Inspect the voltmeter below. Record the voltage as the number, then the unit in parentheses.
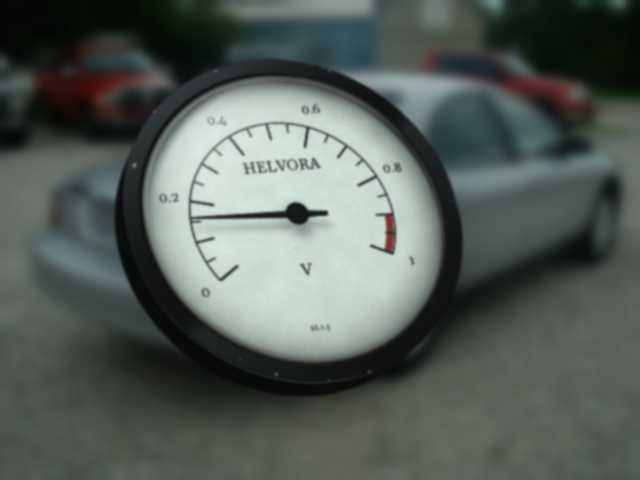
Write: 0.15 (V)
